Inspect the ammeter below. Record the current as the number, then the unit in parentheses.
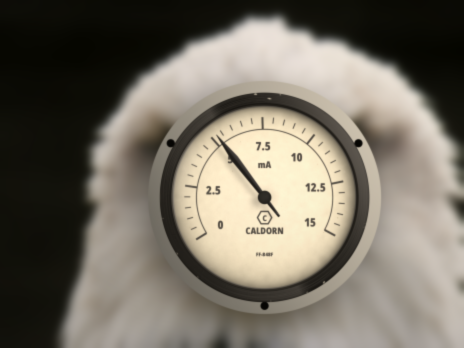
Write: 5.25 (mA)
